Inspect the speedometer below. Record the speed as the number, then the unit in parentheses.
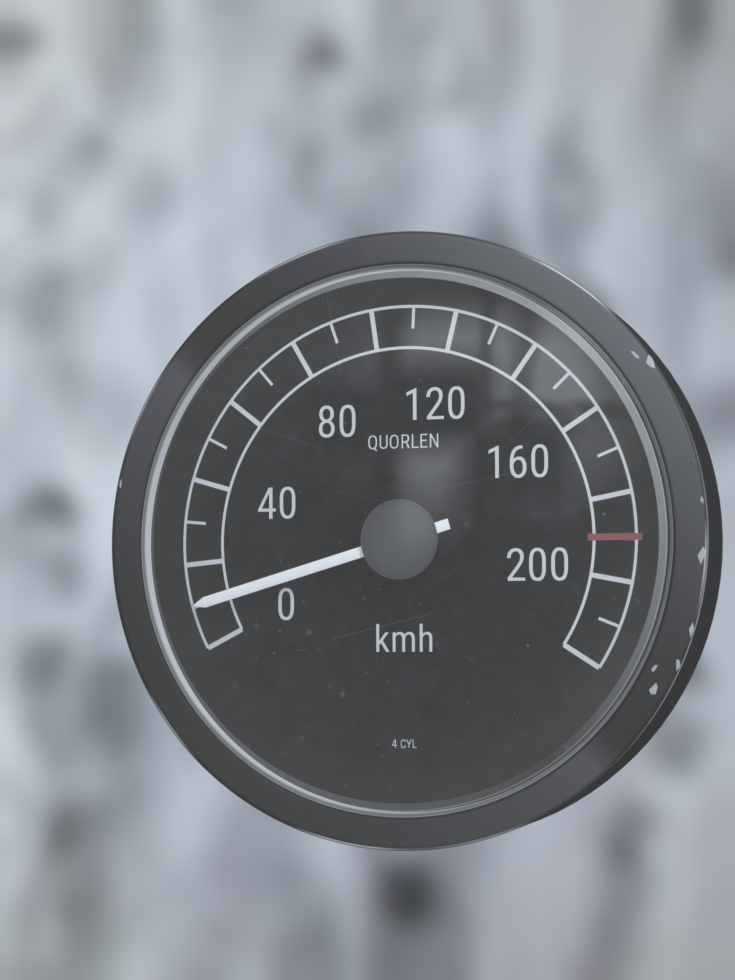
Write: 10 (km/h)
